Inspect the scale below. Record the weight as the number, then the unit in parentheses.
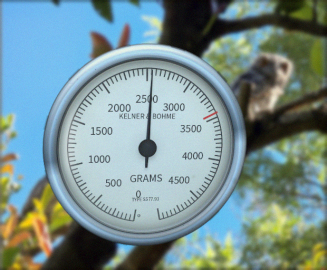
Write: 2550 (g)
